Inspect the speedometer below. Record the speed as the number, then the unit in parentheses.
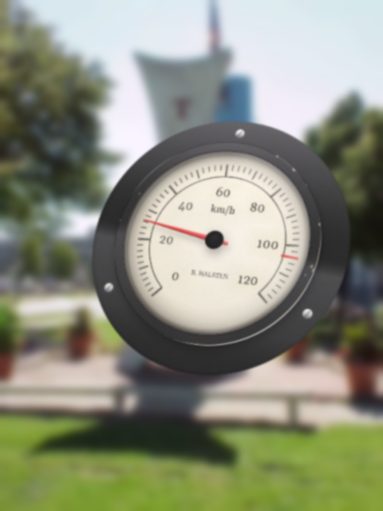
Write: 26 (km/h)
